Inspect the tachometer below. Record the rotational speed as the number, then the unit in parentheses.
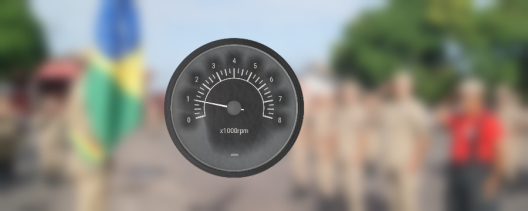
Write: 1000 (rpm)
